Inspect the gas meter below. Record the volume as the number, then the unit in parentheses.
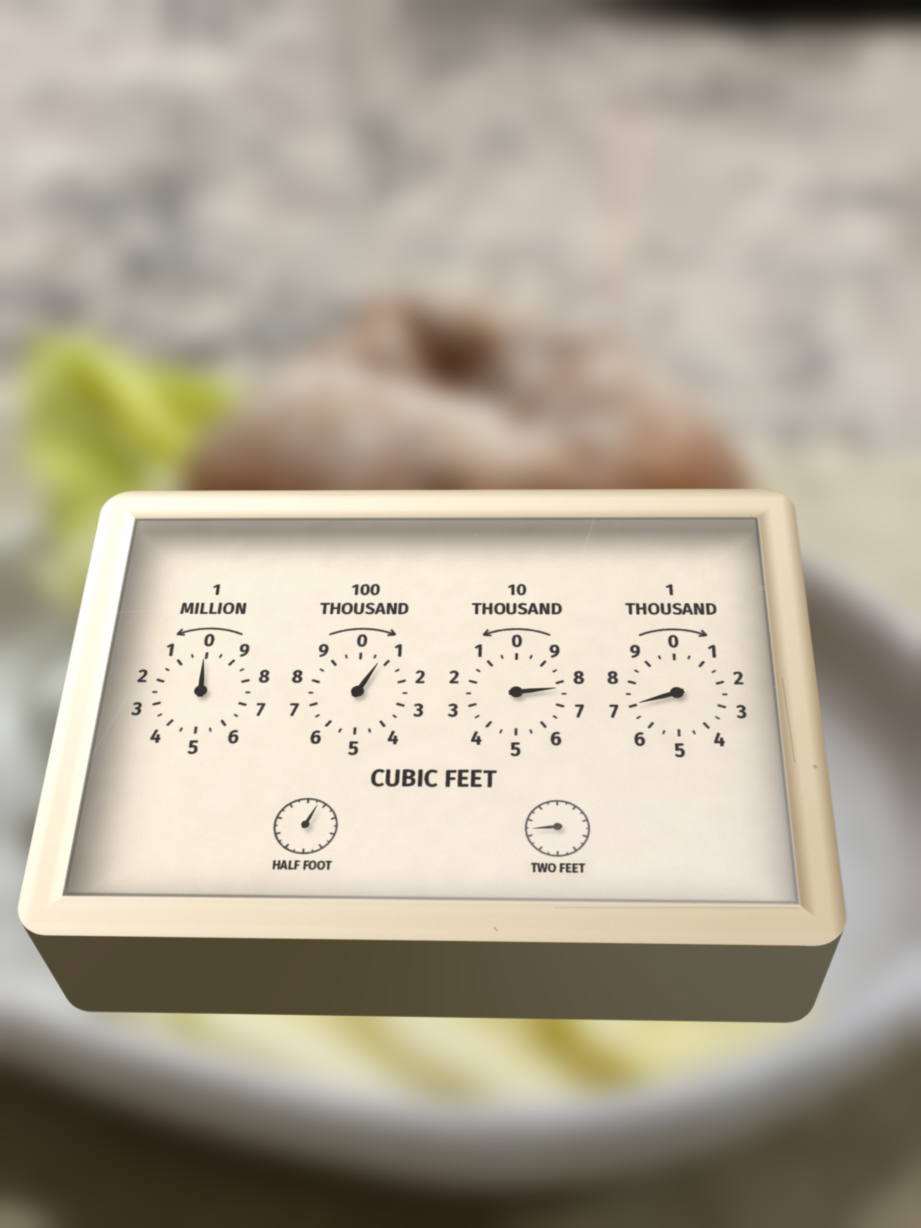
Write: 7700 (ft³)
